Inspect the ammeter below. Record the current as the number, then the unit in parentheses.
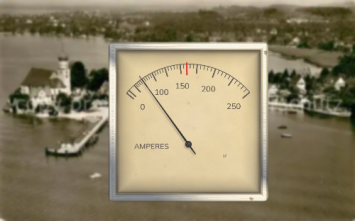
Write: 75 (A)
